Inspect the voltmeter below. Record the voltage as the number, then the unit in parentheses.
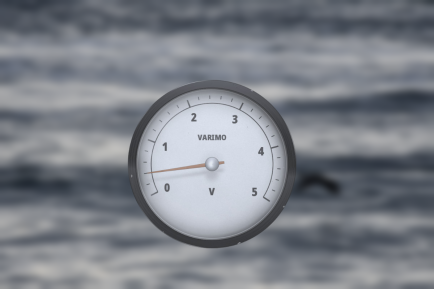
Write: 0.4 (V)
